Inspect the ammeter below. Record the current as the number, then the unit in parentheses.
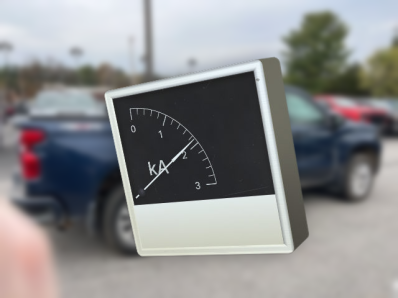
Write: 1.9 (kA)
